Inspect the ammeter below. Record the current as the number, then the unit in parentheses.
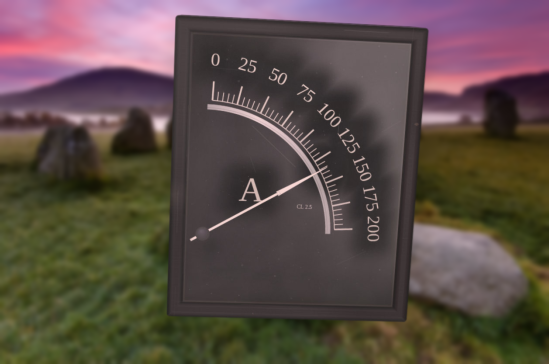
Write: 135 (A)
